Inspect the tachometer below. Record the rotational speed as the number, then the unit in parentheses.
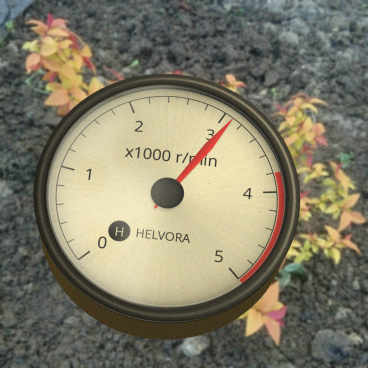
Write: 3100 (rpm)
